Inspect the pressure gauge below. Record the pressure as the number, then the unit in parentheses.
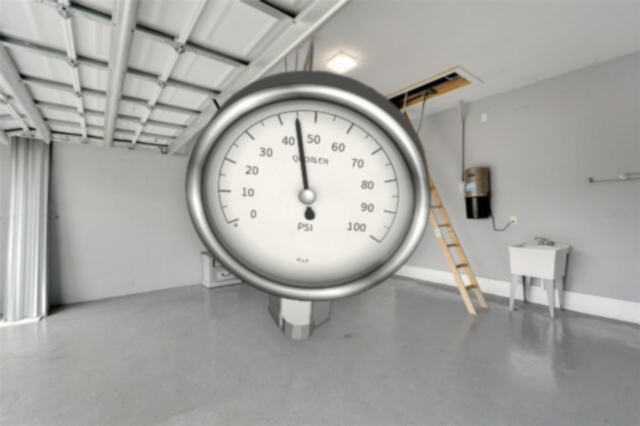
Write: 45 (psi)
